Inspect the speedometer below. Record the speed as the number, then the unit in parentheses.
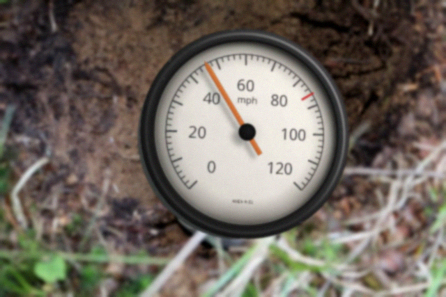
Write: 46 (mph)
